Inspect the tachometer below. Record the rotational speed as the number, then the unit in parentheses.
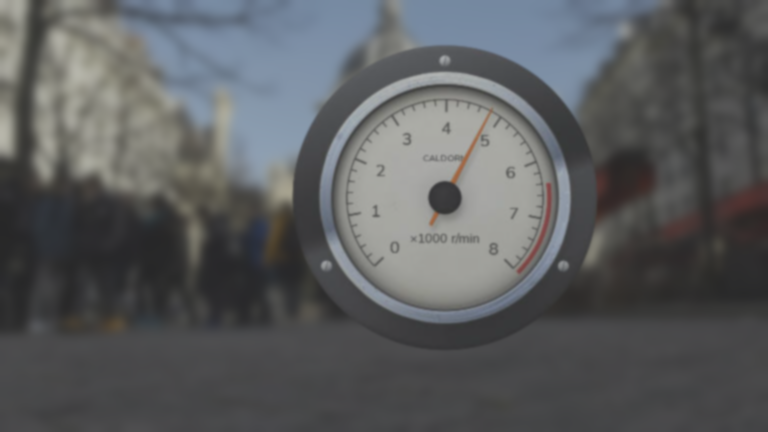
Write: 4800 (rpm)
